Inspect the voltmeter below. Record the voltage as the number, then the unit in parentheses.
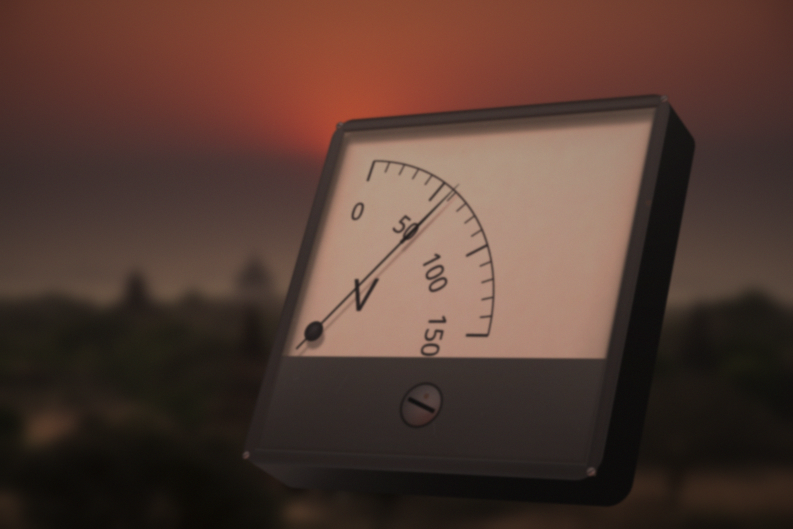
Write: 60 (V)
